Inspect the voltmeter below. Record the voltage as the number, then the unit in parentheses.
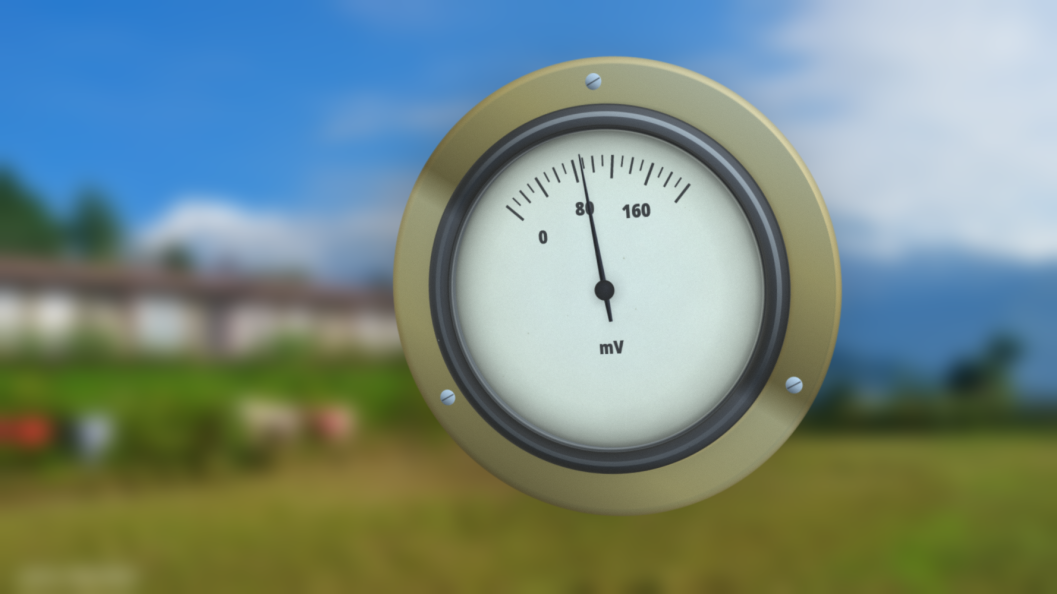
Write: 90 (mV)
